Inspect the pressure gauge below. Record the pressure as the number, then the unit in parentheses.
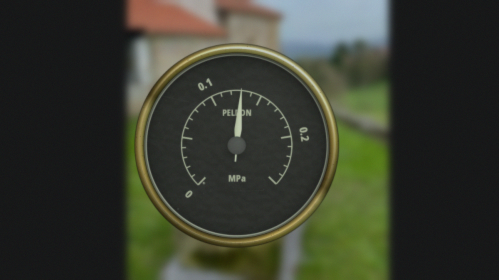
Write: 0.13 (MPa)
